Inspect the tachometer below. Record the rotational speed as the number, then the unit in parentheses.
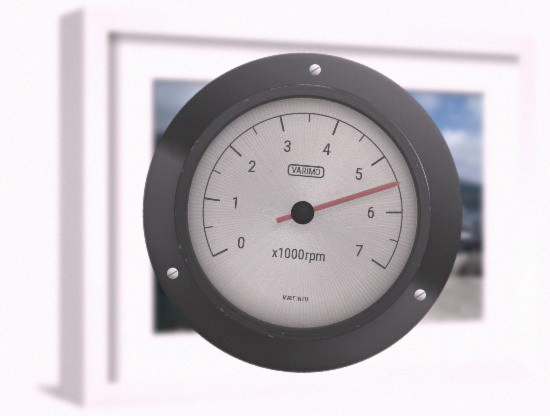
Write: 5500 (rpm)
